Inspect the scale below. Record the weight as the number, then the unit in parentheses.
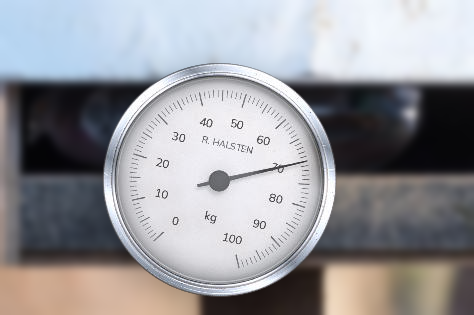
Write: 70 (kg)
